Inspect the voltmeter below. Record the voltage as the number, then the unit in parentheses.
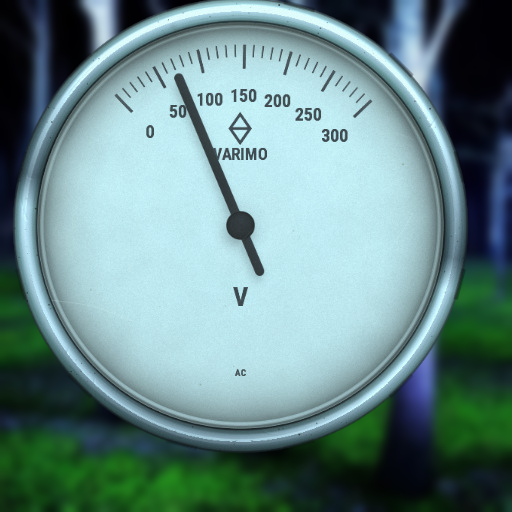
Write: 70 (V)
